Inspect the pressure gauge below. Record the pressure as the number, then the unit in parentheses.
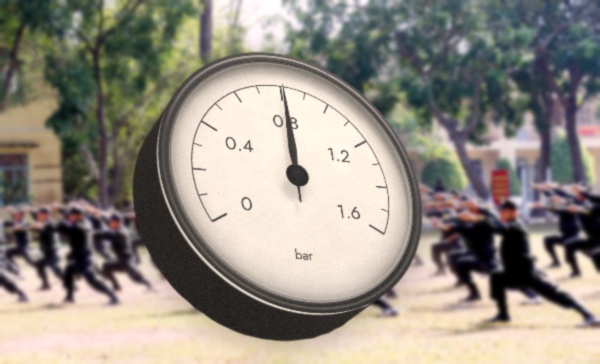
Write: 0.8 (bar)
